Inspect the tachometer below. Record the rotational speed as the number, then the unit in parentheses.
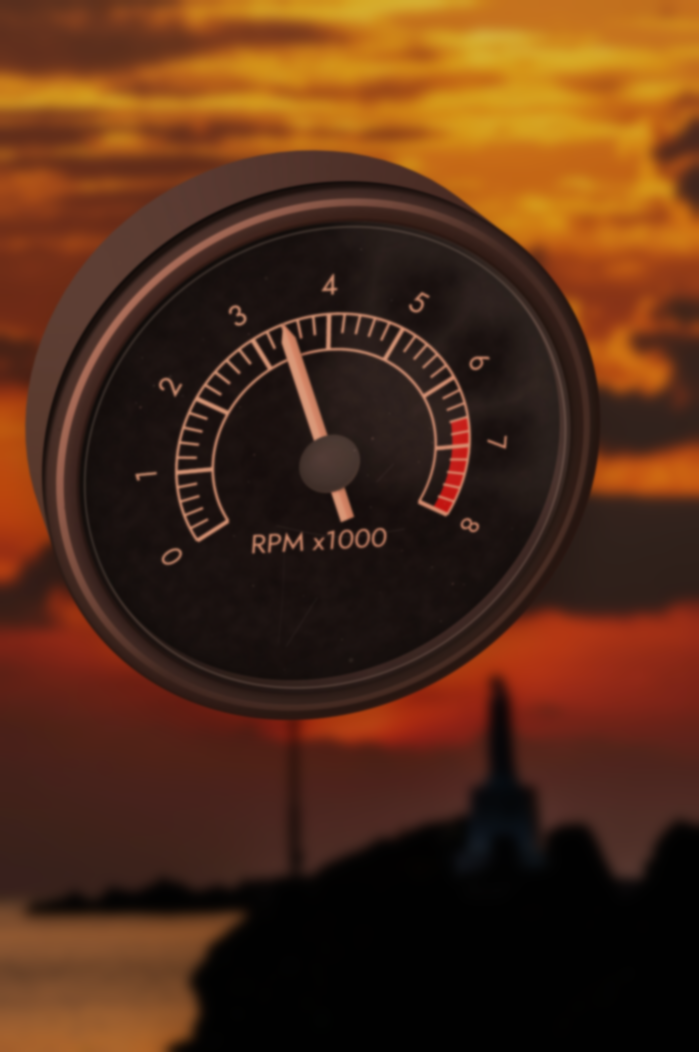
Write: 3400 (rpm)
